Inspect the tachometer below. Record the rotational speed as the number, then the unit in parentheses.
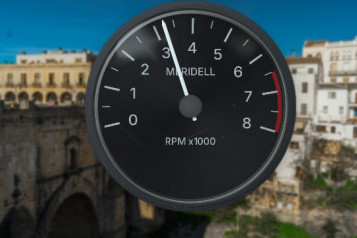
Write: 3250 (rpm)
